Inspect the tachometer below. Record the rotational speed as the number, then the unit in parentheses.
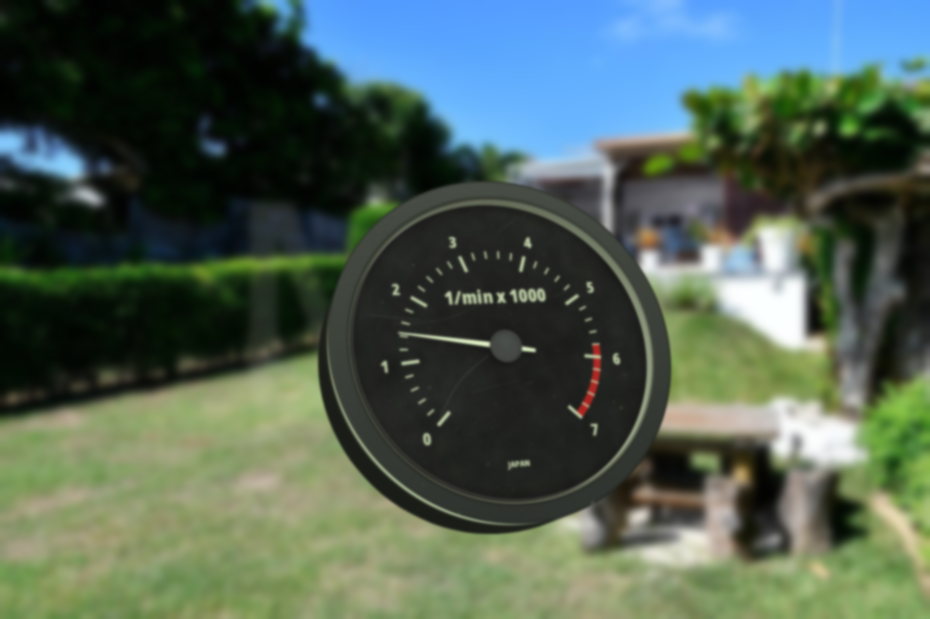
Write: 1400 (rpm)
